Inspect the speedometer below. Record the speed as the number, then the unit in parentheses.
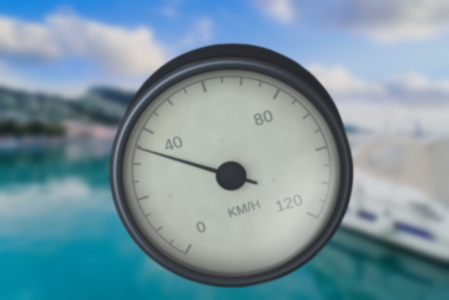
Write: 35 (km/h)
